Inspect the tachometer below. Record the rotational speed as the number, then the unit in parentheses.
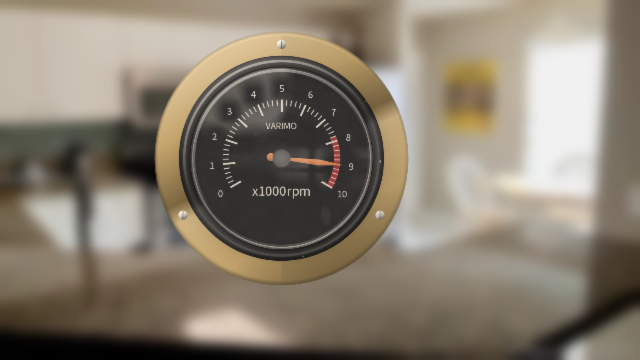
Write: 9000 (rpm)
